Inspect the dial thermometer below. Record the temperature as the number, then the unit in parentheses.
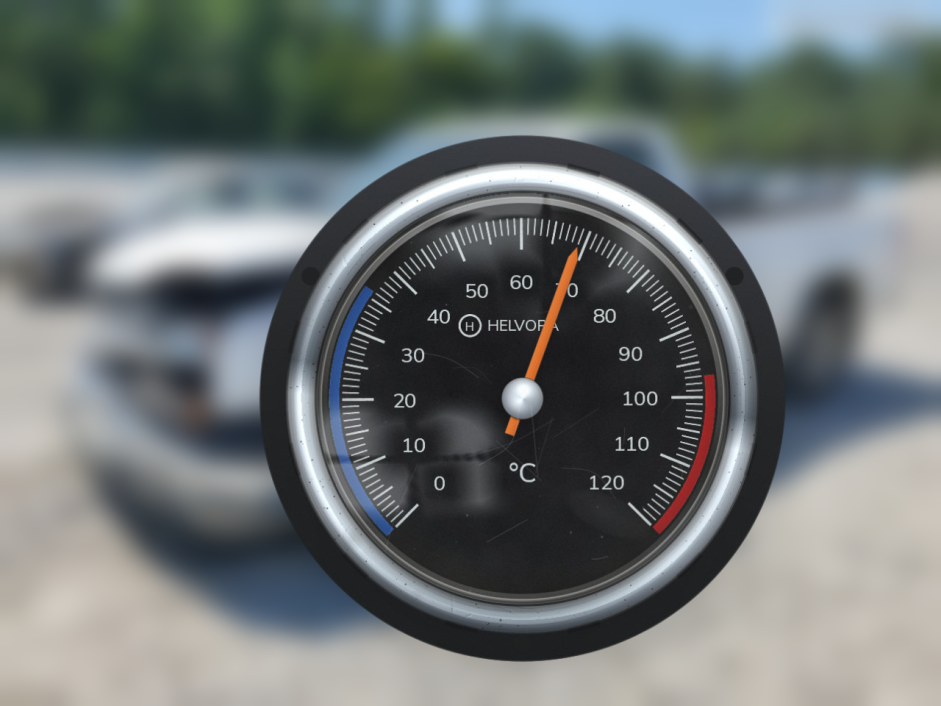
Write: 69 (°C)
